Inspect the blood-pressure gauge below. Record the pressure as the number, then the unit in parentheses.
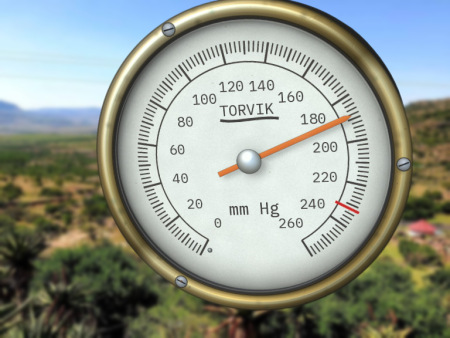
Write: 188 (mmHg)
